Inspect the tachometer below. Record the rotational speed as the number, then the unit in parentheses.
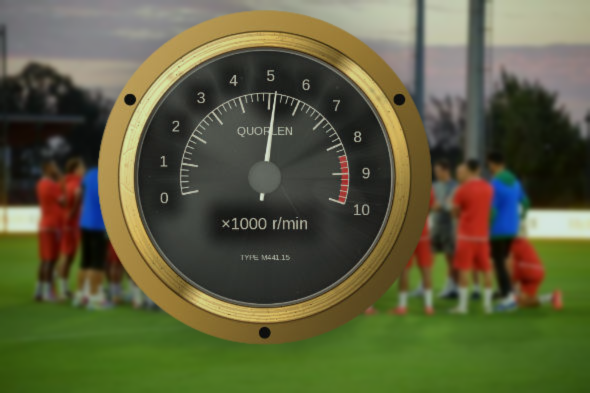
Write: 5200 (rpm)
